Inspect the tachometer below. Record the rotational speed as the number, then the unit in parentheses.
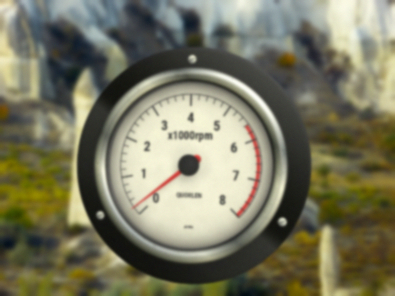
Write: 200 (rpm)
